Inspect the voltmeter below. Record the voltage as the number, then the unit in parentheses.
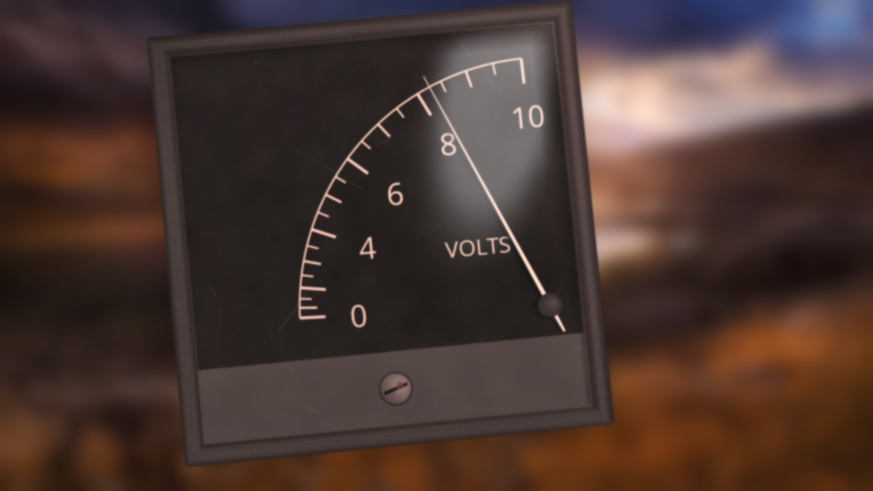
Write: 8.25 (V)
